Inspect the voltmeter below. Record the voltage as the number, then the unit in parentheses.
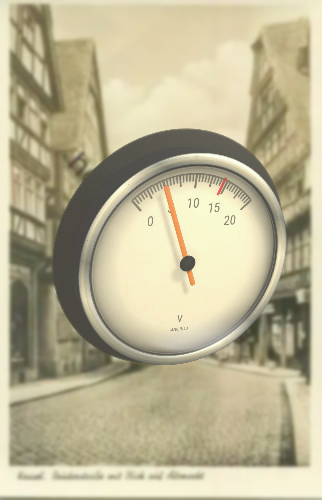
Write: 5 (V)
